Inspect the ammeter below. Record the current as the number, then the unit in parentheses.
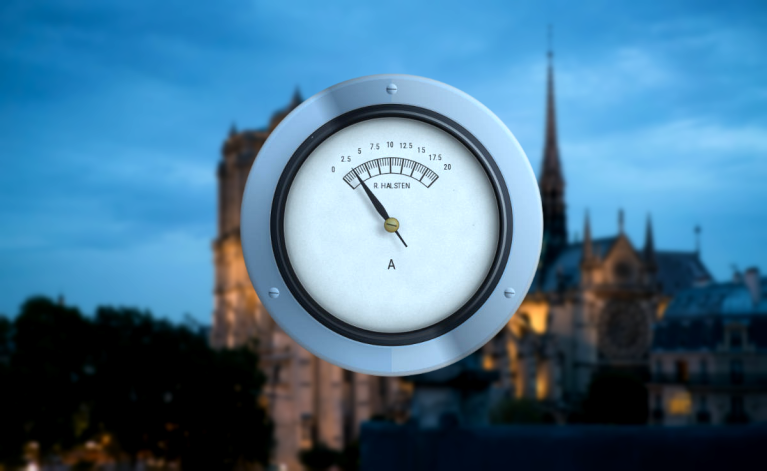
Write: 2.5 (A)
